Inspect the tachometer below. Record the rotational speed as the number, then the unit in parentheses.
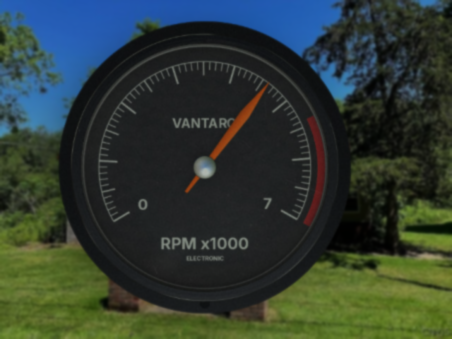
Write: 4600 (rpm)
